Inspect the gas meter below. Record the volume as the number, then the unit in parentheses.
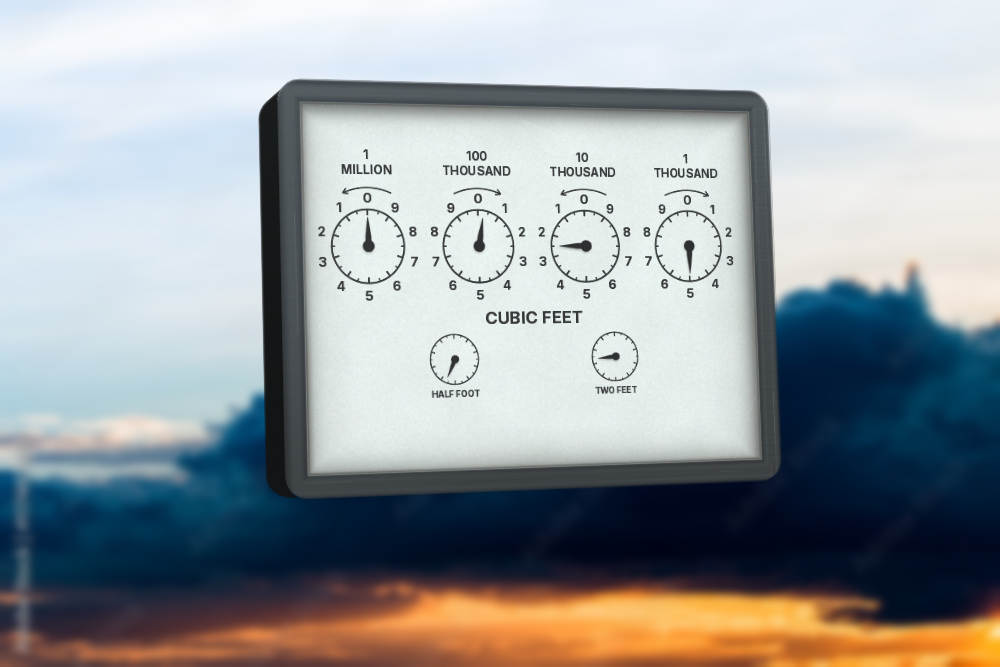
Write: 2500 (ft³)
